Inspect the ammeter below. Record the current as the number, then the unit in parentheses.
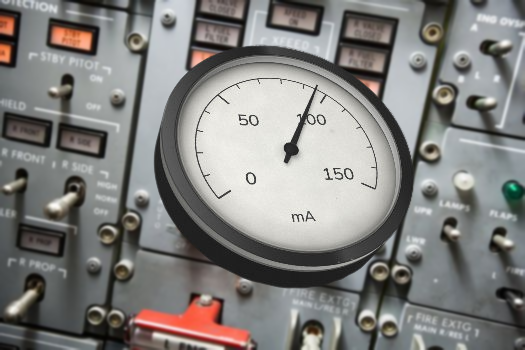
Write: 95 (mA)
